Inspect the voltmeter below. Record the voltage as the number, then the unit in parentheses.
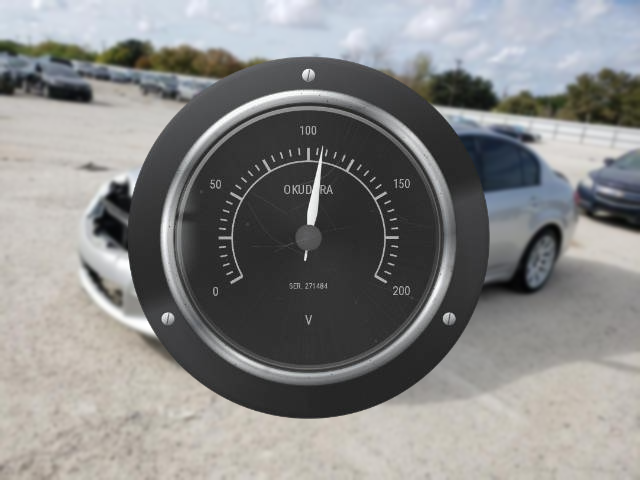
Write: 107.5 (V)
